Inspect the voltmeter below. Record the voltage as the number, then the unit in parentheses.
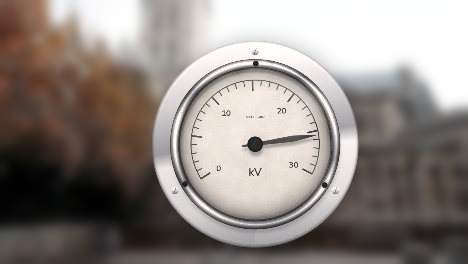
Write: 25.5 (kV)
